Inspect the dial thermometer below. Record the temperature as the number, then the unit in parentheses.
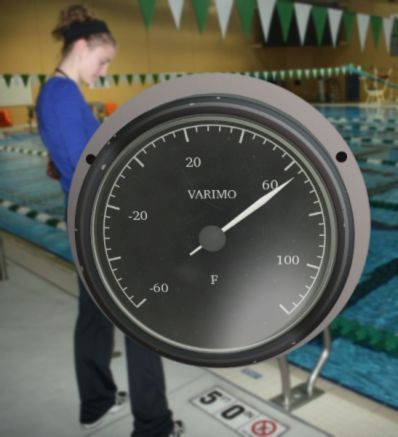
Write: 64 (°F)
